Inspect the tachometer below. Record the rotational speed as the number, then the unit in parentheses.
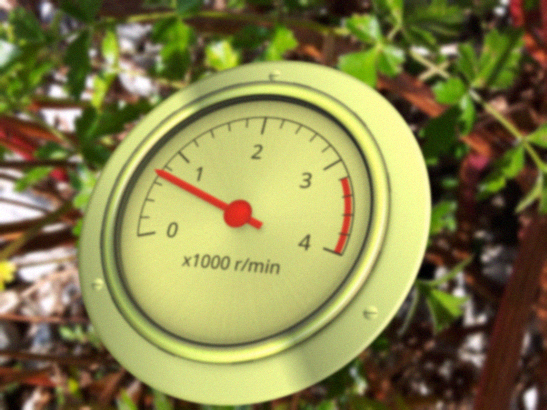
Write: 700 (rpm)
